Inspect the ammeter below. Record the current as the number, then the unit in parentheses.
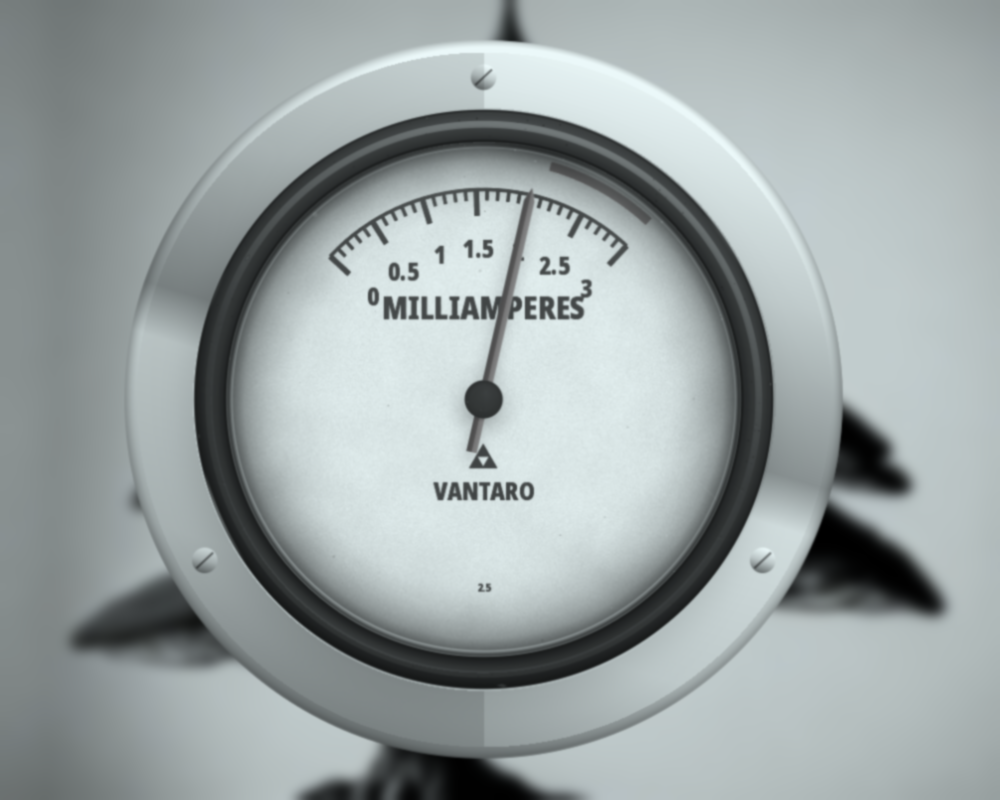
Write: 2 (mA)
